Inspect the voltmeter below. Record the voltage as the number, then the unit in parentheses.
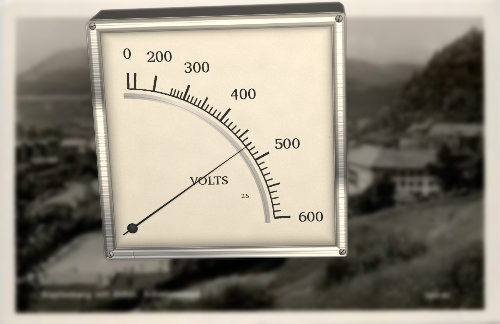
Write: 470 (V)
